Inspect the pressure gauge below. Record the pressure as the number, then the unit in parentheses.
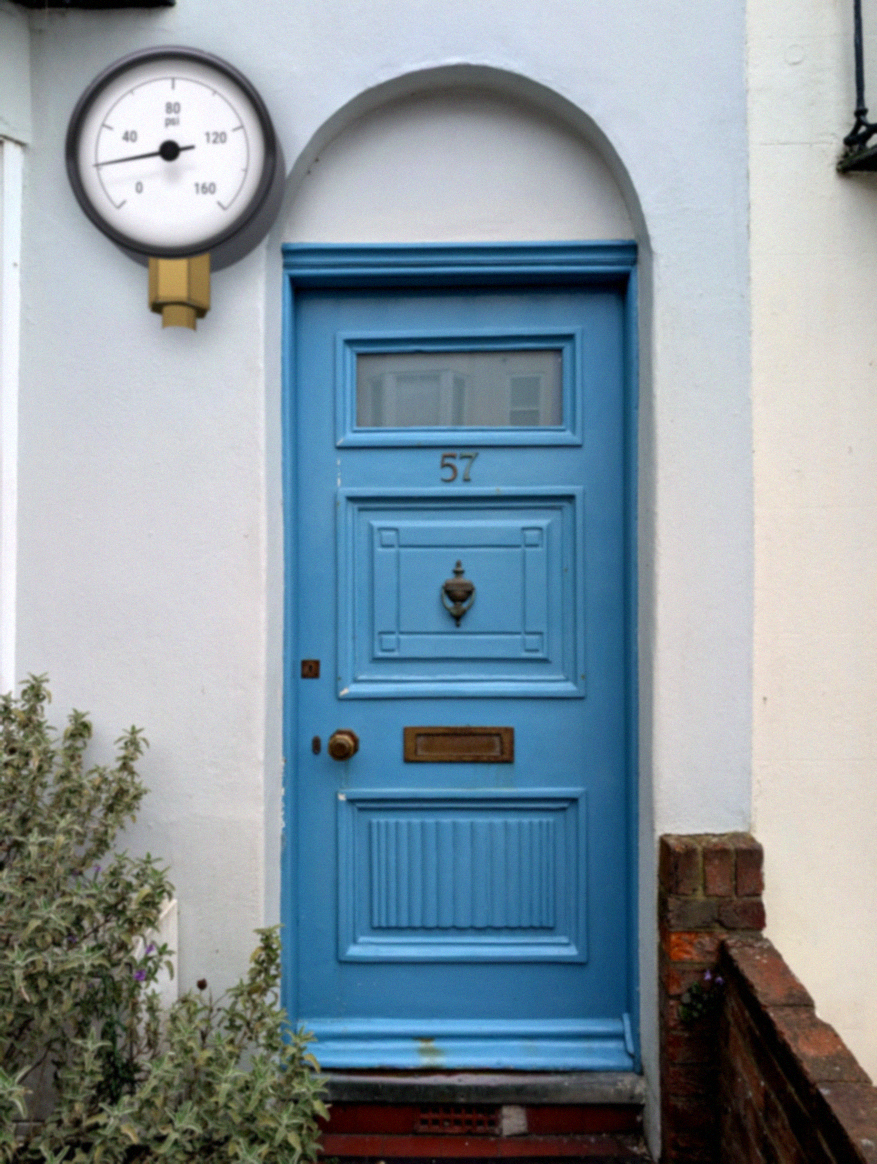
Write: 20 (psi)
